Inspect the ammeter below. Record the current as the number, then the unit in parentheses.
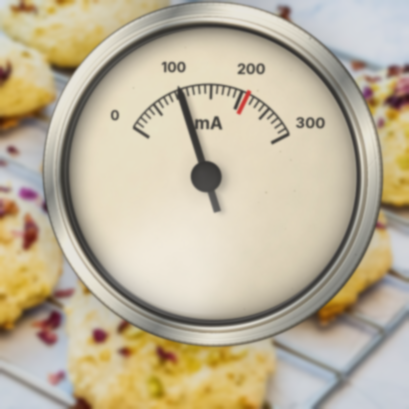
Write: 100 (mA)
